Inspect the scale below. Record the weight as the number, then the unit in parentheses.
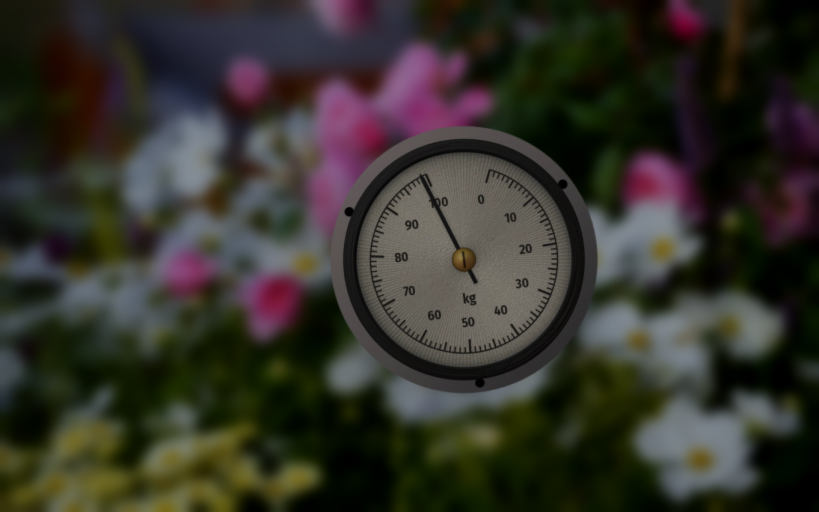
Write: 99 (kg)
